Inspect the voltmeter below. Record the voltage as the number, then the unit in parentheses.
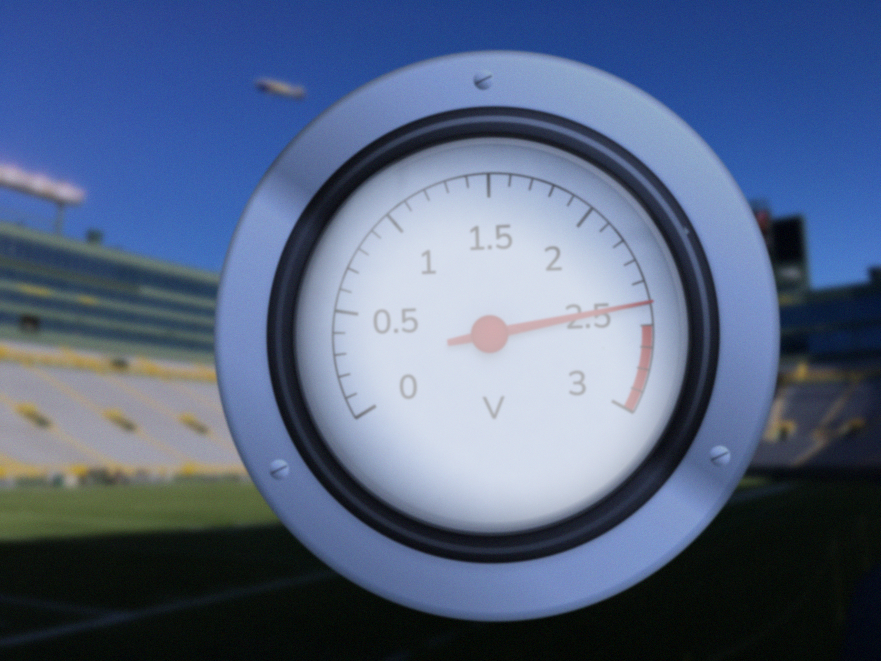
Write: 2.5 (V)
